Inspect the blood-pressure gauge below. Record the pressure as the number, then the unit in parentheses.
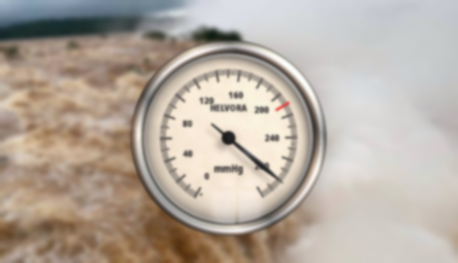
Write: 280 (mmHg)
